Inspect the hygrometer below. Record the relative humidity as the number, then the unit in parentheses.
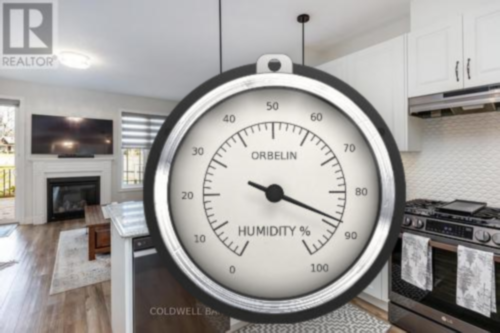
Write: 88 (%)
